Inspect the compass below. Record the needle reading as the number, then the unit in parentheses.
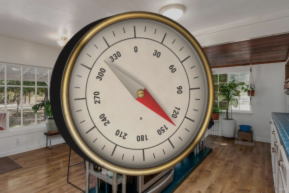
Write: 135 (°)
